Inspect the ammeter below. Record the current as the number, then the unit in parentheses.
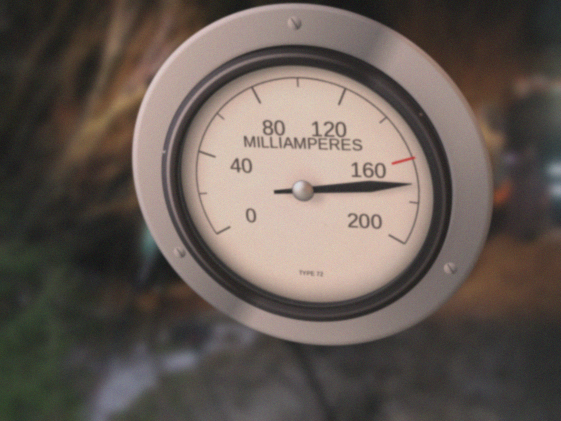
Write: 170 (mA)
